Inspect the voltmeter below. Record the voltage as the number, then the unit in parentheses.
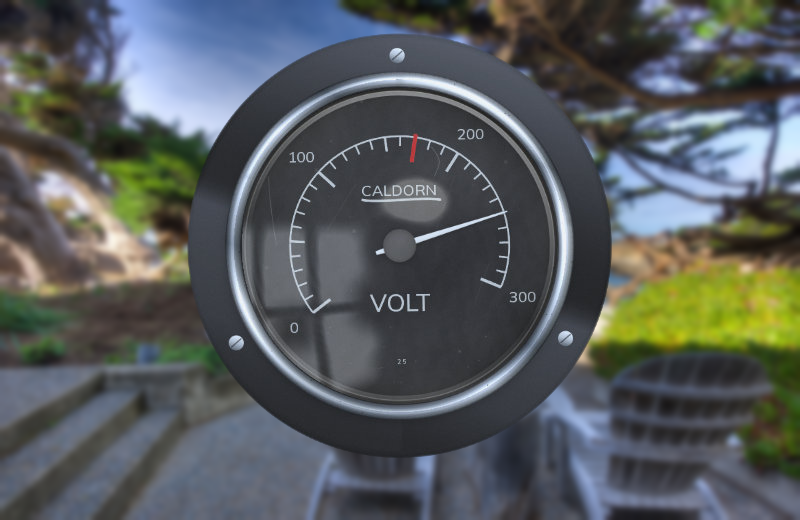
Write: 250 (V)
